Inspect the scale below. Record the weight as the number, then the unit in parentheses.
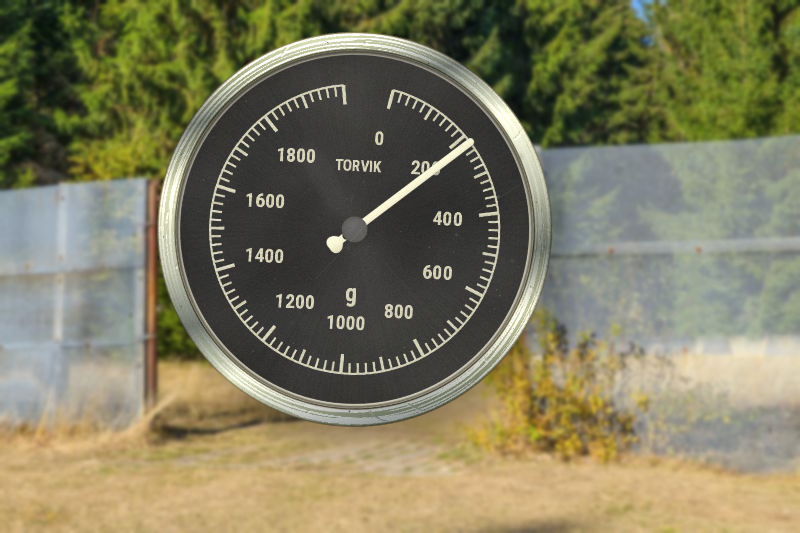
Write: 220 (g)
